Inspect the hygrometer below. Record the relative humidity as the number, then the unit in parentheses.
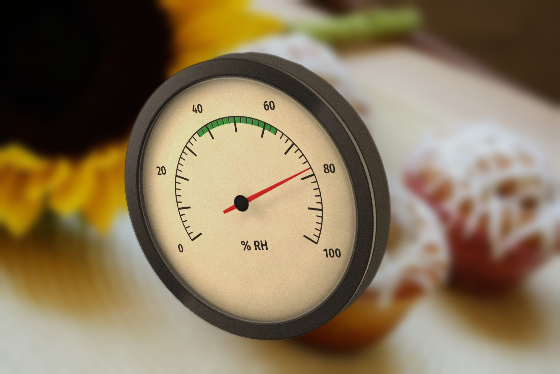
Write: 78 (%)
